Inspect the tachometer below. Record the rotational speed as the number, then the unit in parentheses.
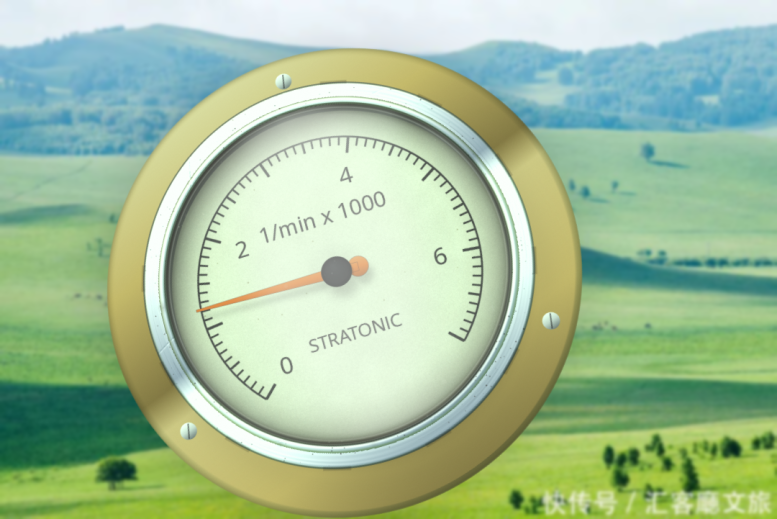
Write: 1200 (rpm)
